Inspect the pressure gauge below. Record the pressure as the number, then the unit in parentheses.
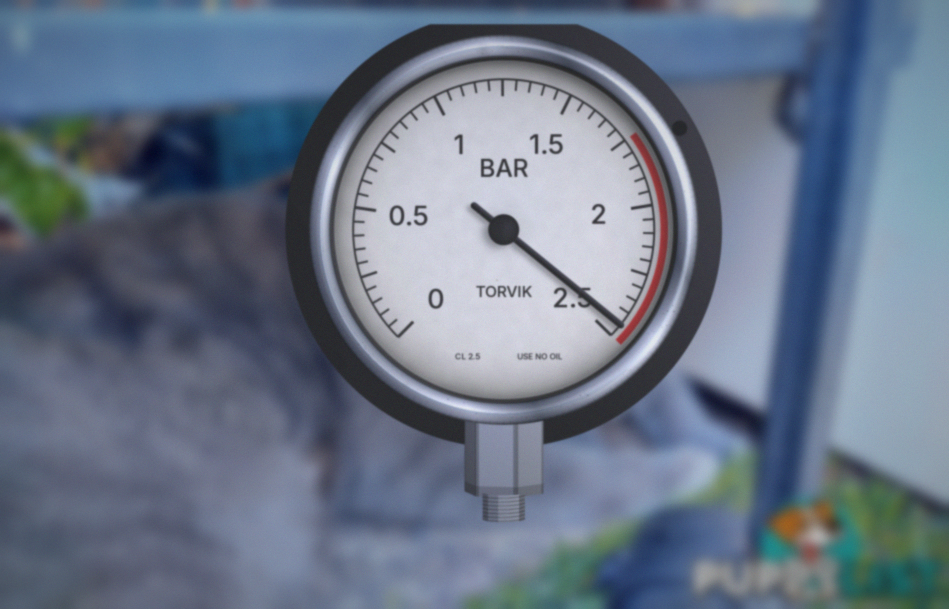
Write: 2.45 (bar)
